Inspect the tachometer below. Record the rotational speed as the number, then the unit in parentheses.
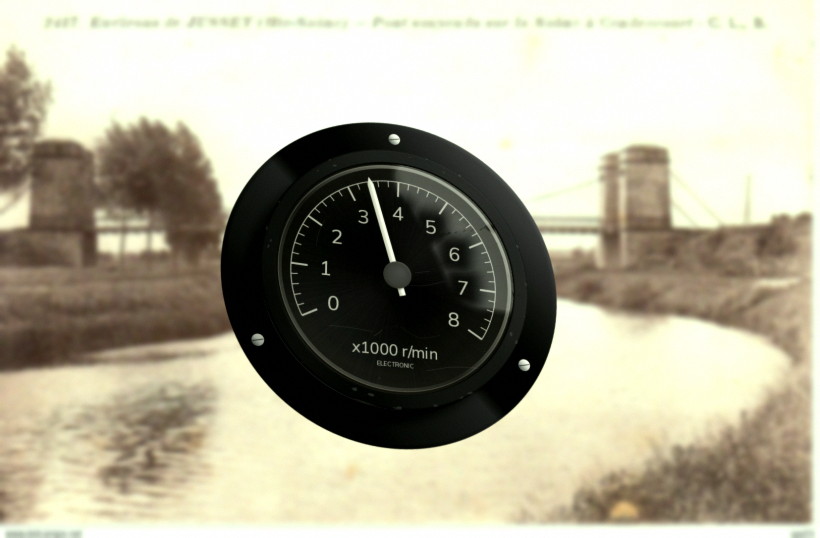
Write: 3400 (rpm)
